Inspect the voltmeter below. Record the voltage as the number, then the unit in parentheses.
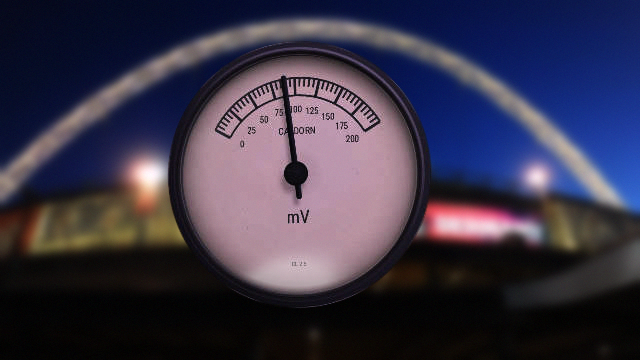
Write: 90 (mV)
